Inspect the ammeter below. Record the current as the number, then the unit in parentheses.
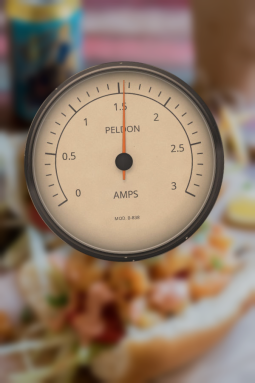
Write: 1.55 (A)
